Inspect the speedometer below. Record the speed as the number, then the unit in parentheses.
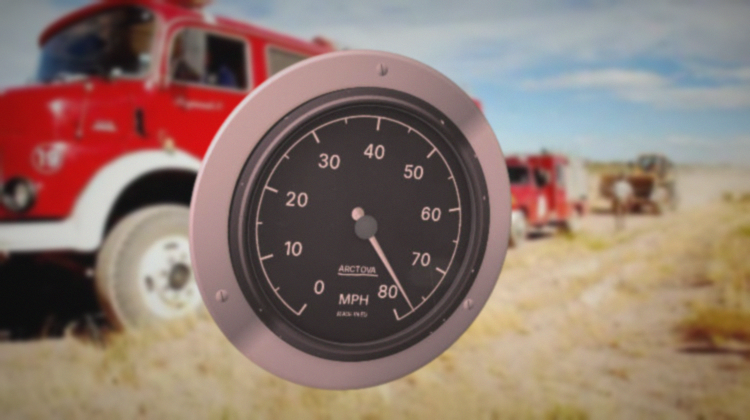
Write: 77.5 (mph)
